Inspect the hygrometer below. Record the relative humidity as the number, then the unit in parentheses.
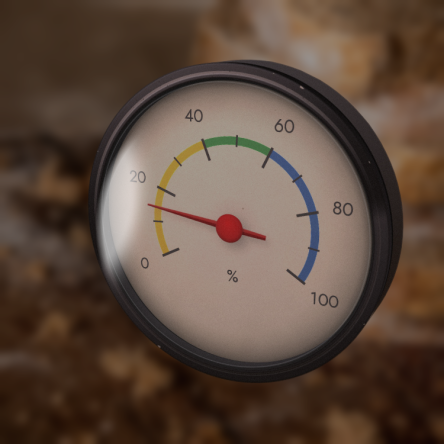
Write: 15 (%)
